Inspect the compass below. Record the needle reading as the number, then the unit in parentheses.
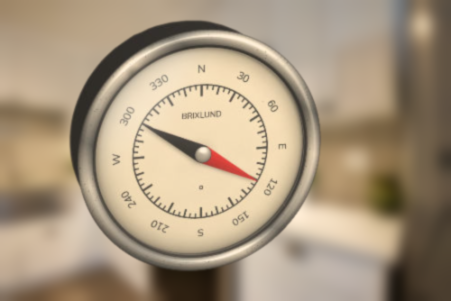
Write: 120 (°)
